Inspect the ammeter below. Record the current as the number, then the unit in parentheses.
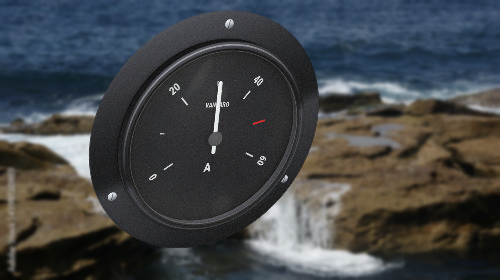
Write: 30 (A)
